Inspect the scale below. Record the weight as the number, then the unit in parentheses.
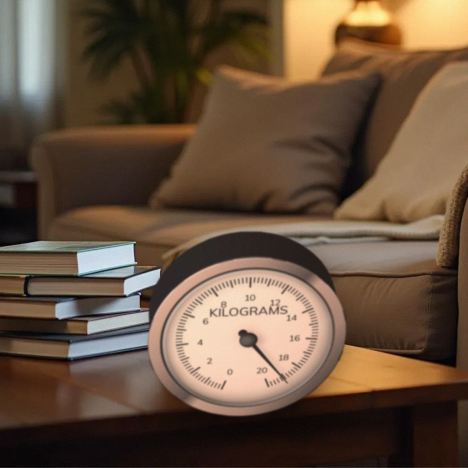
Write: 19 (kg)
